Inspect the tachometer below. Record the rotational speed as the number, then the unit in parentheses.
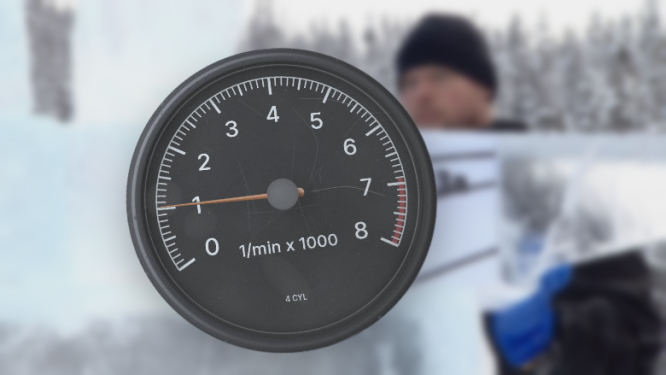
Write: 1000 (rpm)
